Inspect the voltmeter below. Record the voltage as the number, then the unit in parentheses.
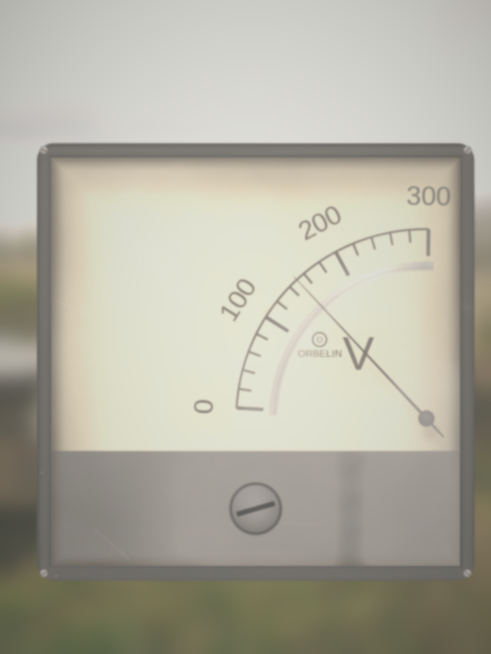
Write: 150 (V)
